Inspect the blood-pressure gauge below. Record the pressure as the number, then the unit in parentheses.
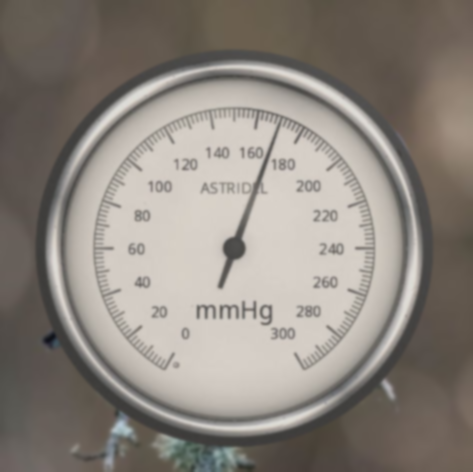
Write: 170 (mmHg)
